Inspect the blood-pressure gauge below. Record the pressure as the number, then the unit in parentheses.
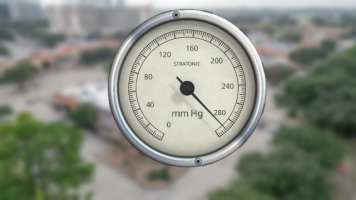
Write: 290 (mmHg)
